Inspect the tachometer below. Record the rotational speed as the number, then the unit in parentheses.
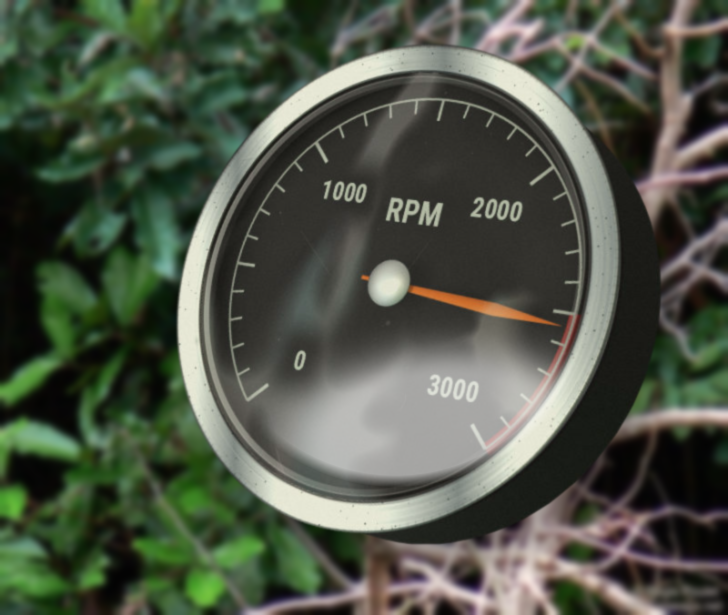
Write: 2550 (rpm)
